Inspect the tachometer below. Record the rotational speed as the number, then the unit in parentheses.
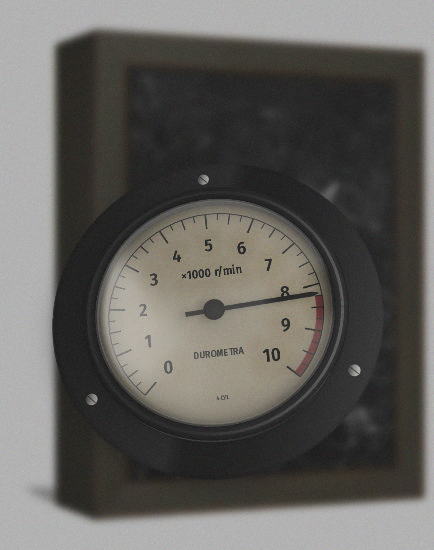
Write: 8250 (rpm)
